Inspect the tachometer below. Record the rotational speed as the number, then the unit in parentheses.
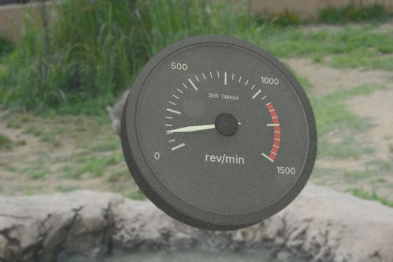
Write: 100 (rpm)
